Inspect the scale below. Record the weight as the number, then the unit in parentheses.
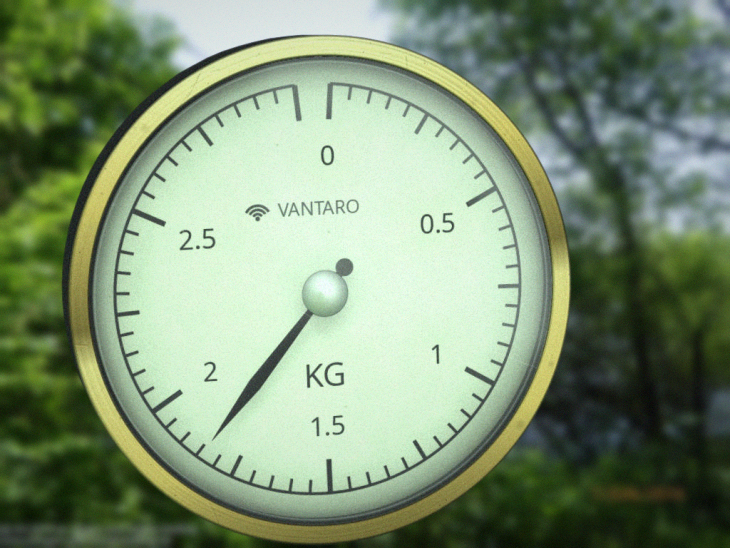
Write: 1.85 (kg)
